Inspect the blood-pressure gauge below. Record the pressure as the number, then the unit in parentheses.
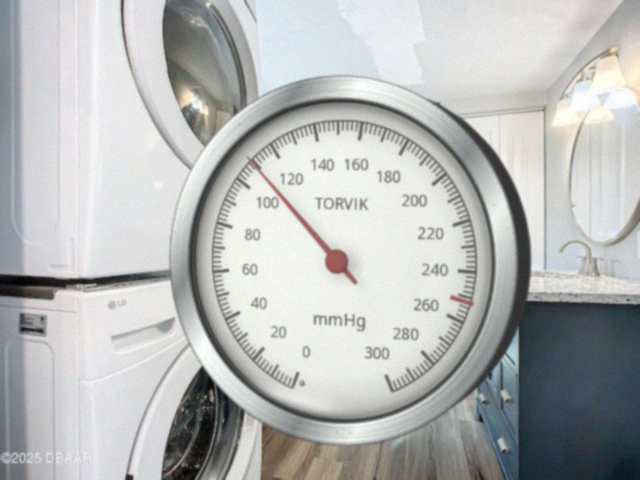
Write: 110 (mmHg)
